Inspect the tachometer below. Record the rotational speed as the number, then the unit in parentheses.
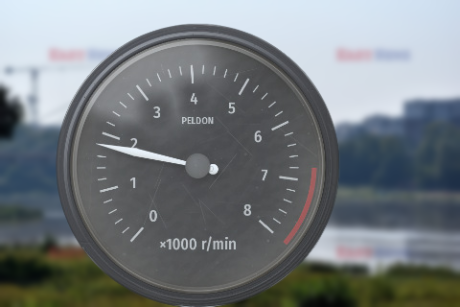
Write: 1800 (rpm)
